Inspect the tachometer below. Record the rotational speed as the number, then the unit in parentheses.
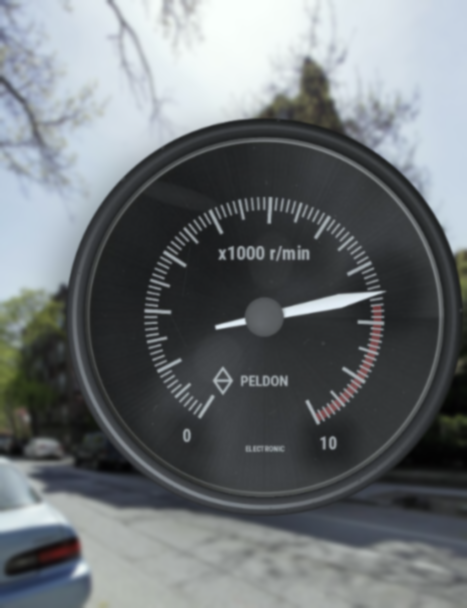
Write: 7500 (rpm)
